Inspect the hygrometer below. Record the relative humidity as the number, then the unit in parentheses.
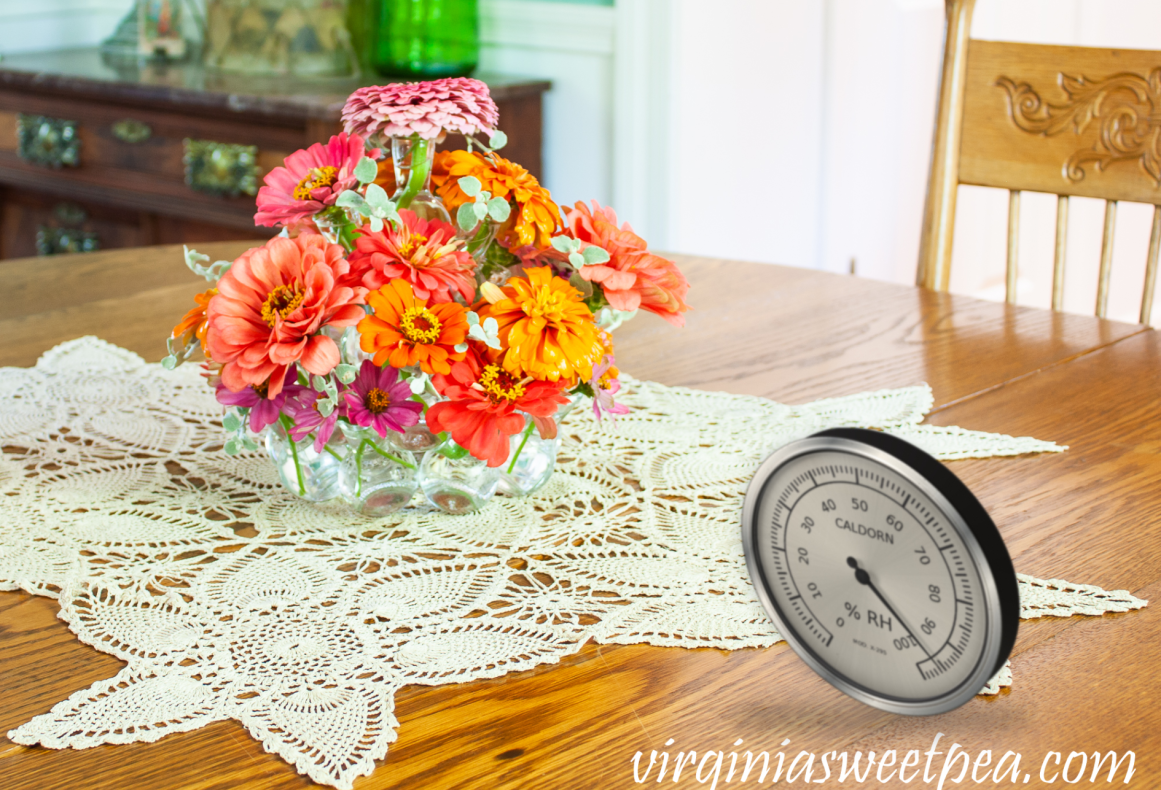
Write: 95 (%)
